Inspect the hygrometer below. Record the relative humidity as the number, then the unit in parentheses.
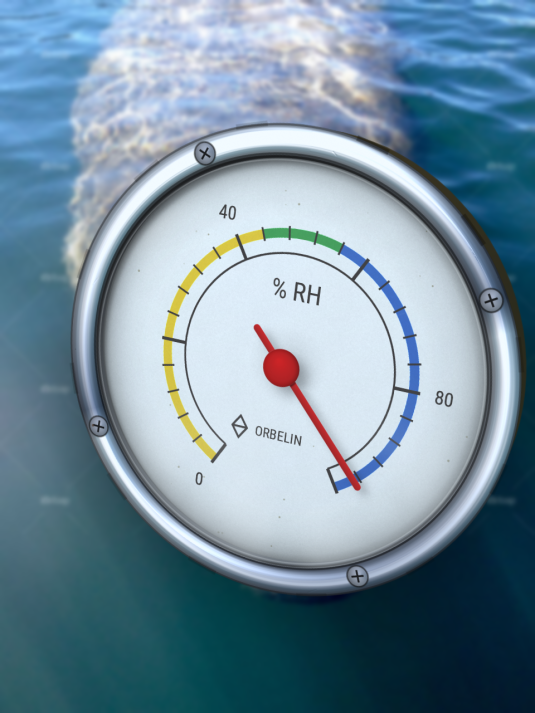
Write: 96 (%)
